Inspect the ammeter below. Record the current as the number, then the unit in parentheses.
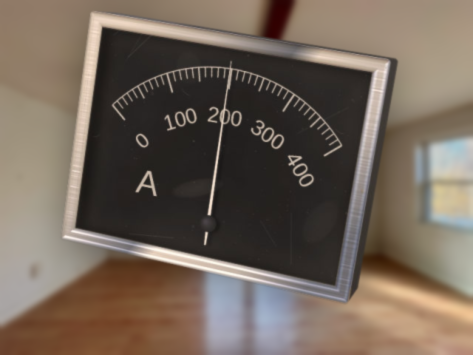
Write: 200 (A)
